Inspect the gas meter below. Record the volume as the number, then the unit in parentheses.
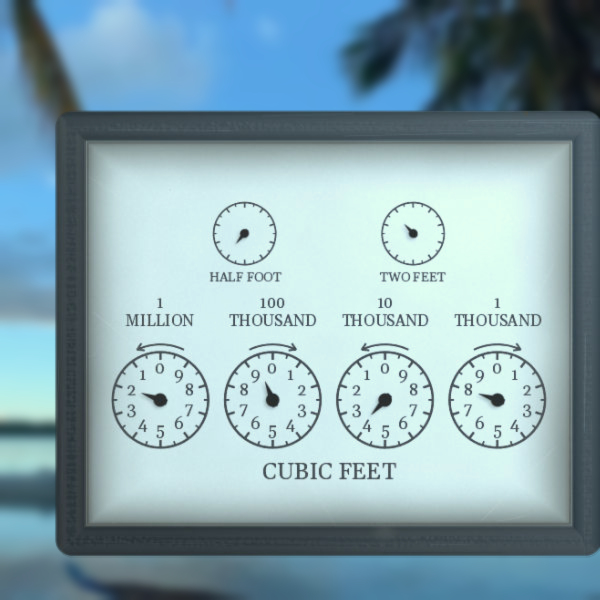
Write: 193800 (ft³)
